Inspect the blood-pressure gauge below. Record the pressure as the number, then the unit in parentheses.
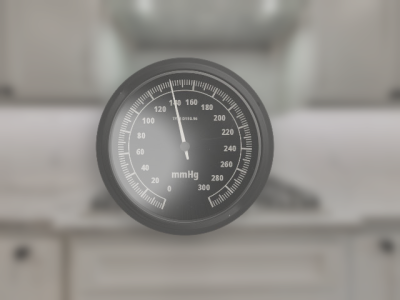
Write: 140 (mmHg)
